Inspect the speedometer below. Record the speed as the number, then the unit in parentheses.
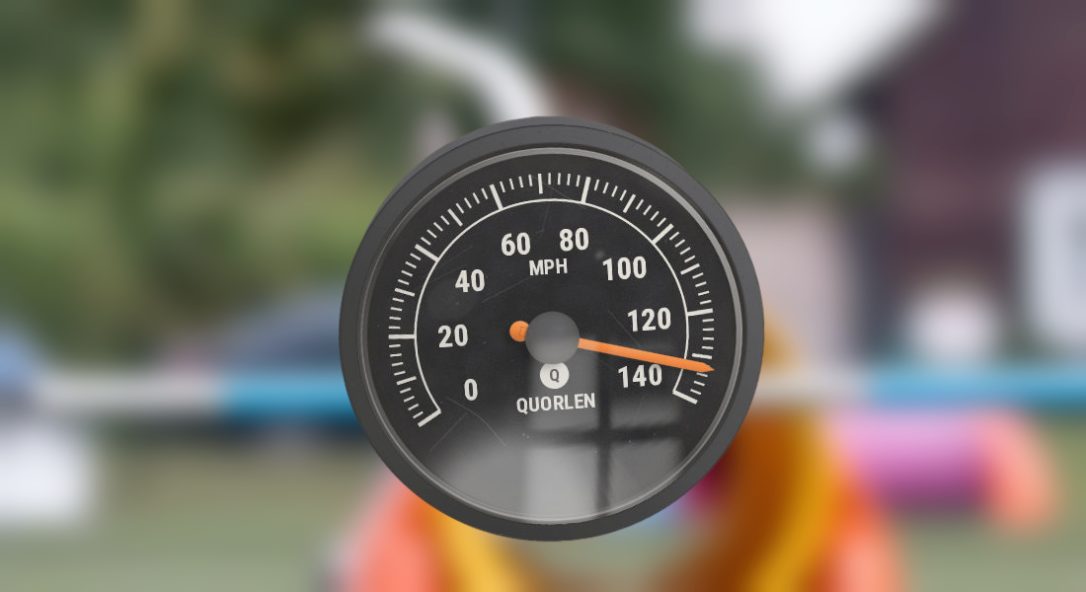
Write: 132 (mph)
